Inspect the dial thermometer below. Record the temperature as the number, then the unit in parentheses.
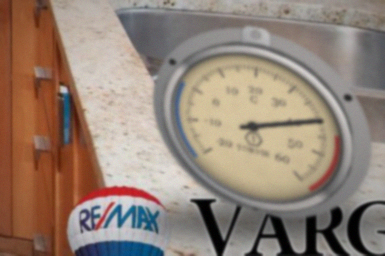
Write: 40 (°C)
